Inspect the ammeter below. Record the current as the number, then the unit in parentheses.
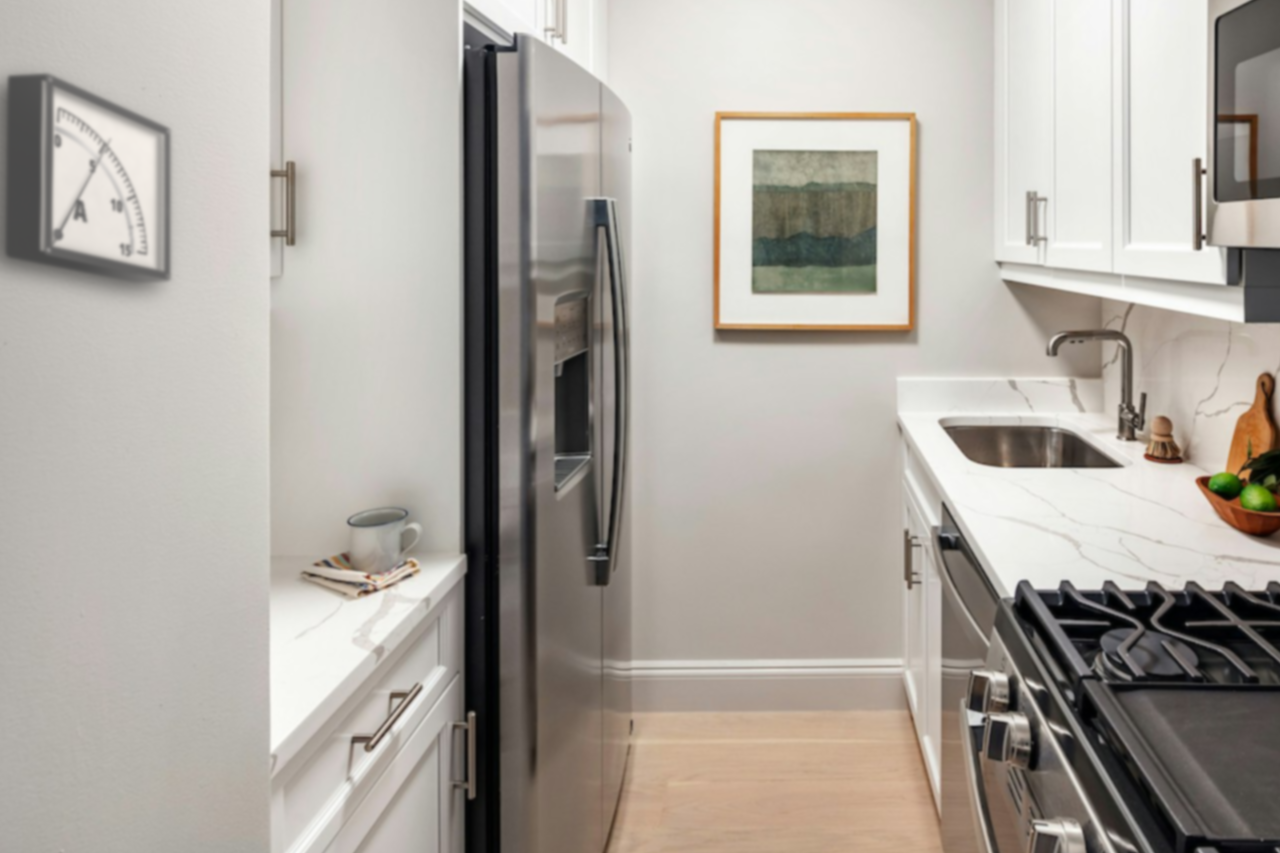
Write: 5 (A)
